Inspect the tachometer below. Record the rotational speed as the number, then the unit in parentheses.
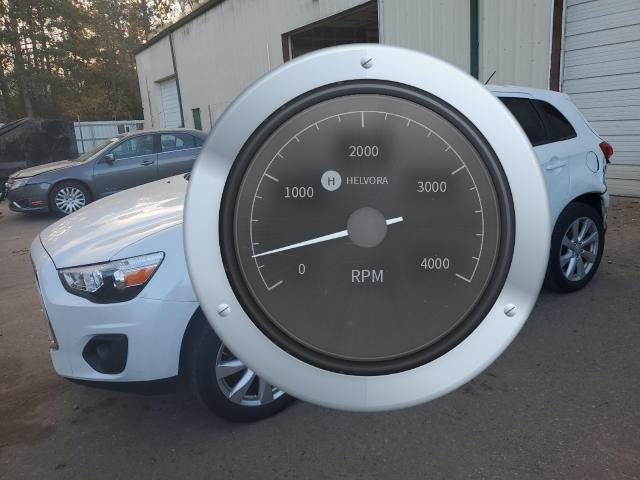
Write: 300 (rpm)
